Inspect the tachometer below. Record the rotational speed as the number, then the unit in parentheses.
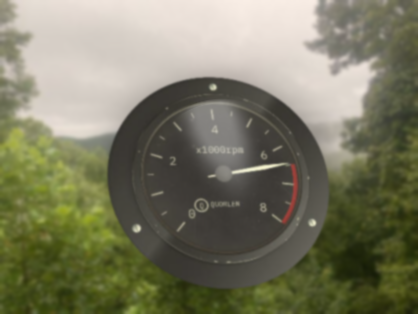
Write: 6500 (rpm)
